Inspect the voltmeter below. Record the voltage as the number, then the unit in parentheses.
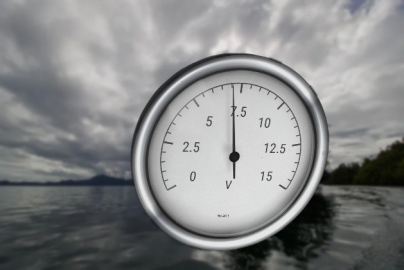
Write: 7 (V)
